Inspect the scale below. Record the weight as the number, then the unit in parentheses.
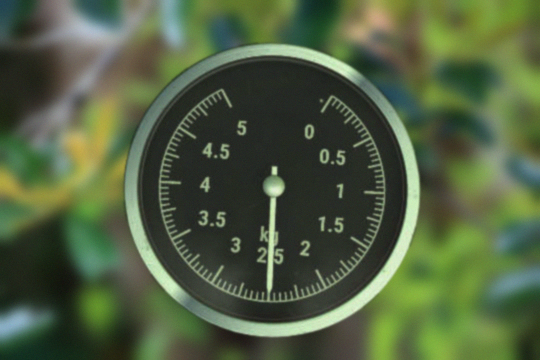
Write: 2.5 (kg)
